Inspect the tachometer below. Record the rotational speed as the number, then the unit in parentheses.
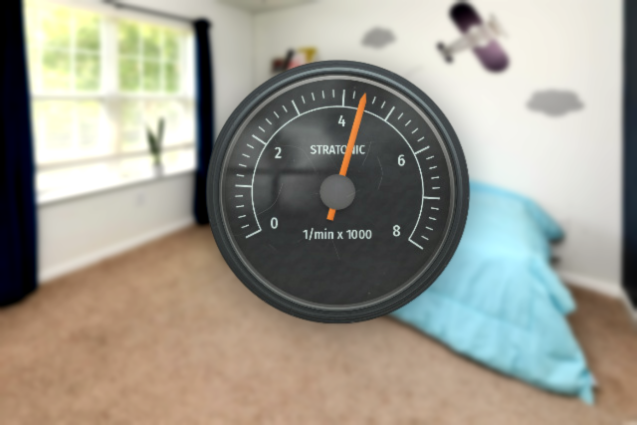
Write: 4400 (rpm)
